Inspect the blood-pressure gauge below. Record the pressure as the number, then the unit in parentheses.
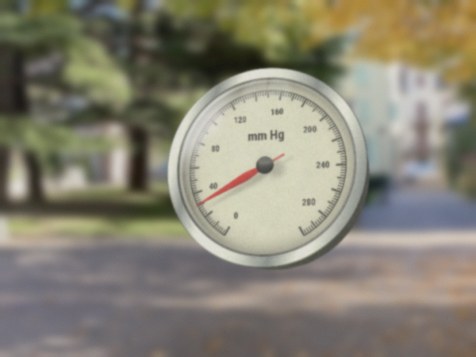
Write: 30 (mmHg)
